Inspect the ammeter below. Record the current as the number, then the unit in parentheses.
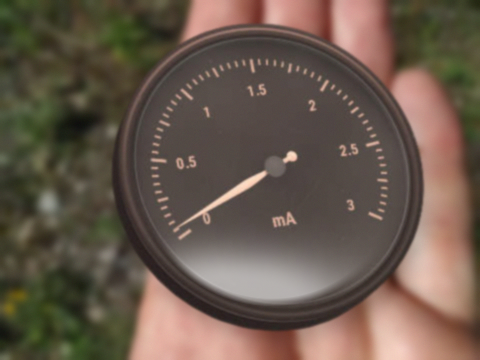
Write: 0.05 (mA)
